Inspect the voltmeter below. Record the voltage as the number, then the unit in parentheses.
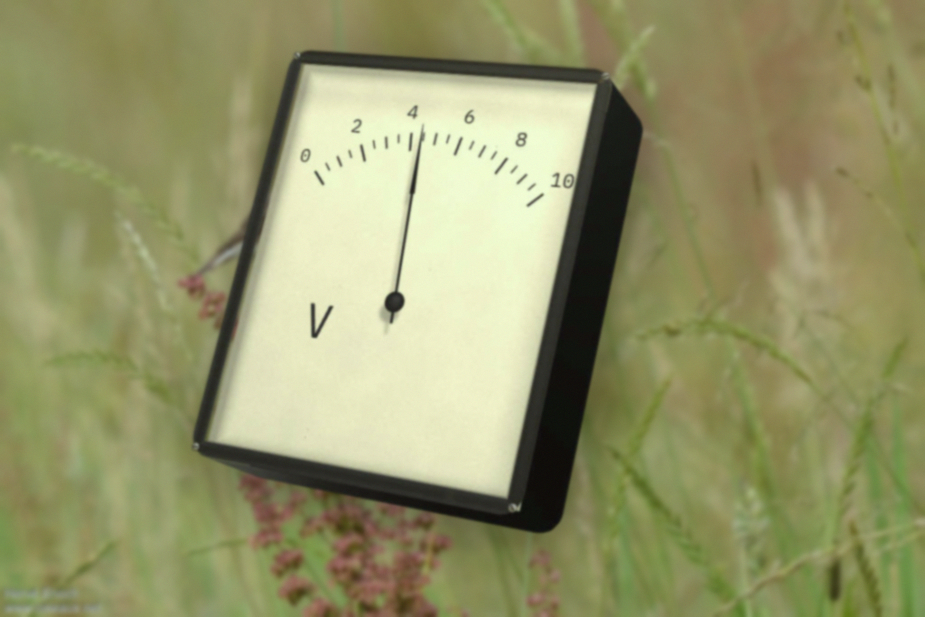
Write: 4.5 (V)
